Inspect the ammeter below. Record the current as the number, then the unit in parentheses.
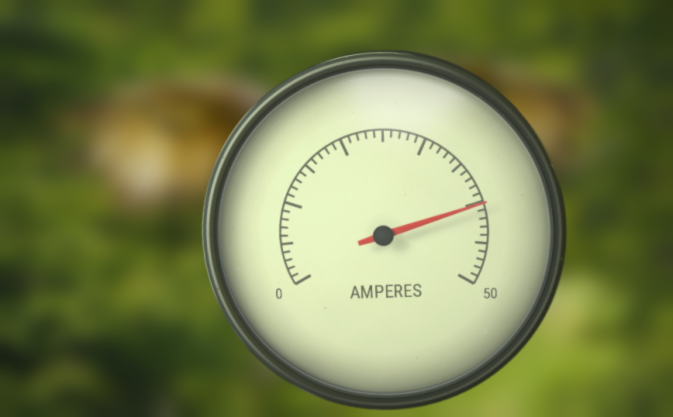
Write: 40 (A)
